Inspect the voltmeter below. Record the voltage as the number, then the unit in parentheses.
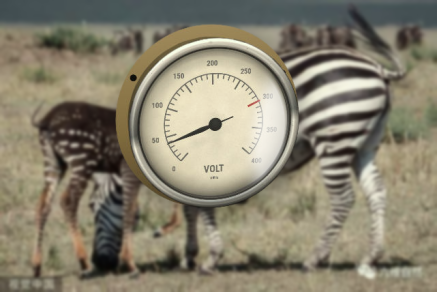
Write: 40 (V)
